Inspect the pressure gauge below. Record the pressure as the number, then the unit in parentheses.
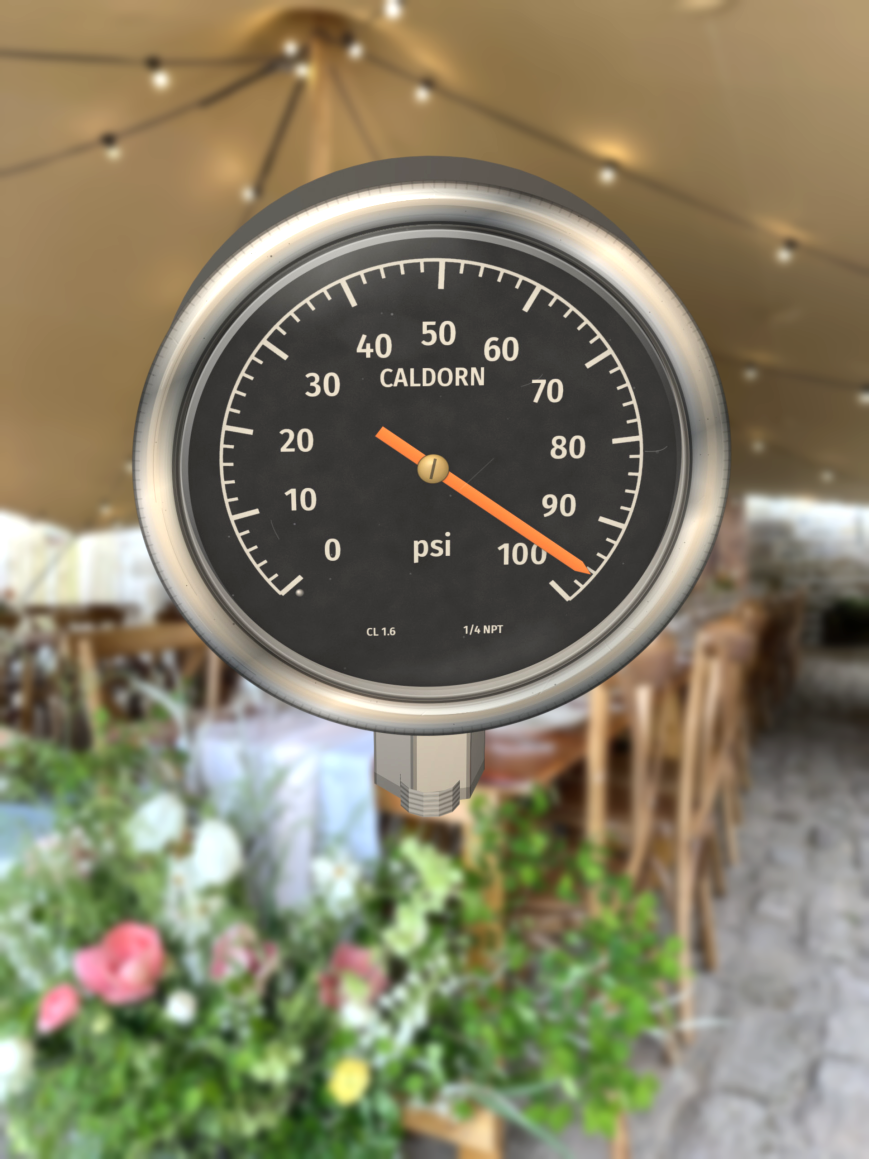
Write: 96 (psi)
